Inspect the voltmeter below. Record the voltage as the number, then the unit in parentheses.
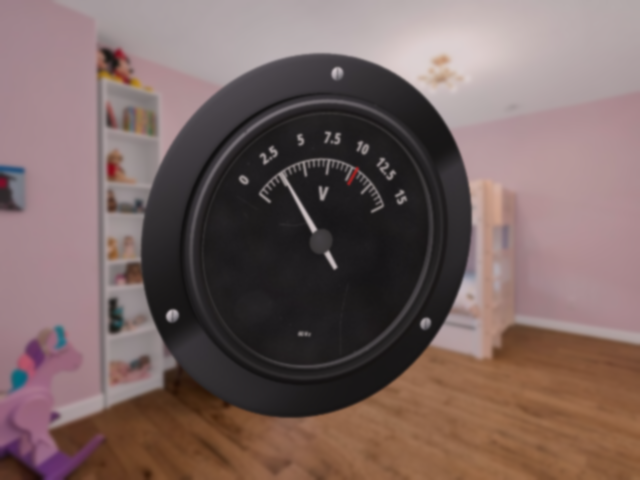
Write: 2.5 (V)
